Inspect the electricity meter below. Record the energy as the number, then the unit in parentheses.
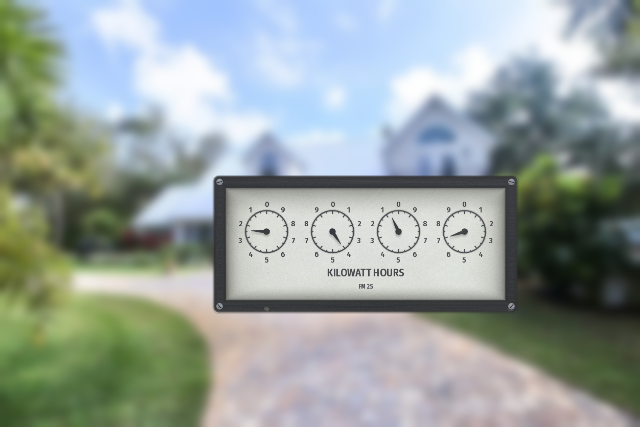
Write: 2407 (kWh)
